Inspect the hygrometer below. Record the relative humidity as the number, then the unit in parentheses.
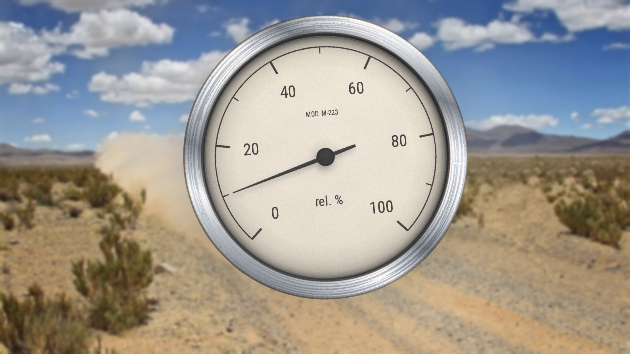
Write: 10 (%)
